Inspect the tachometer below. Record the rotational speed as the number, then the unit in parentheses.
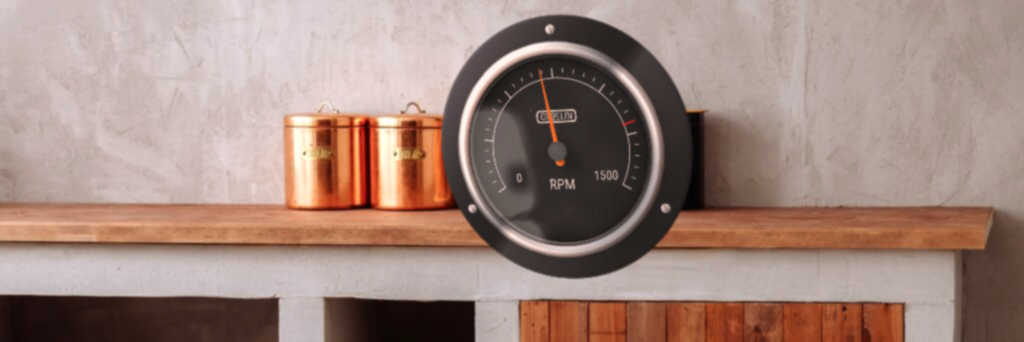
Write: 700 (rpm)
